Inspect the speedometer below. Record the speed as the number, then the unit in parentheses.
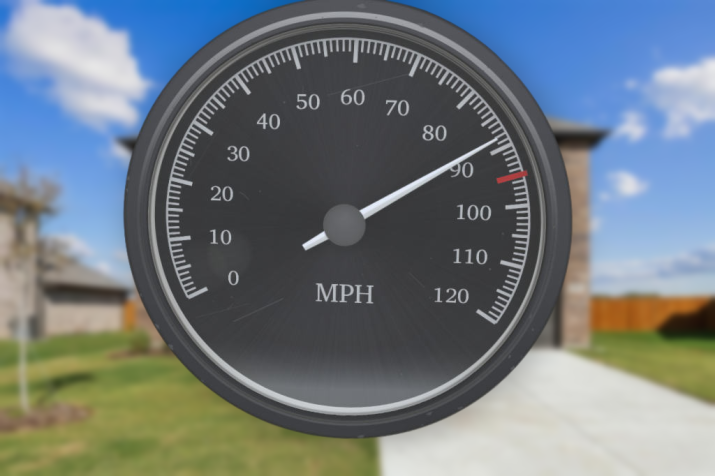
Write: 88 (mph)
